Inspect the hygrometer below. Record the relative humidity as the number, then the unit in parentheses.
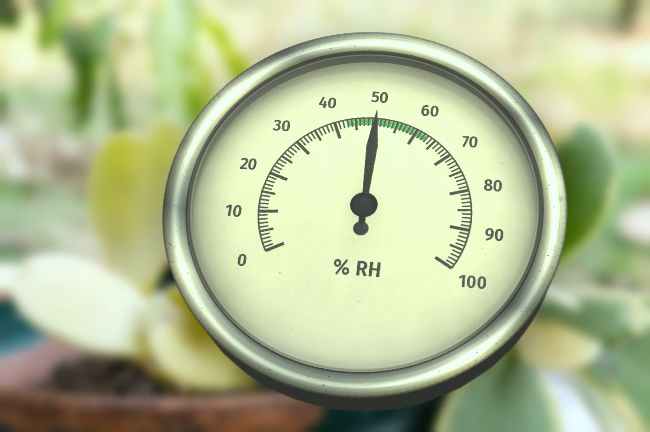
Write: 50 (%)
